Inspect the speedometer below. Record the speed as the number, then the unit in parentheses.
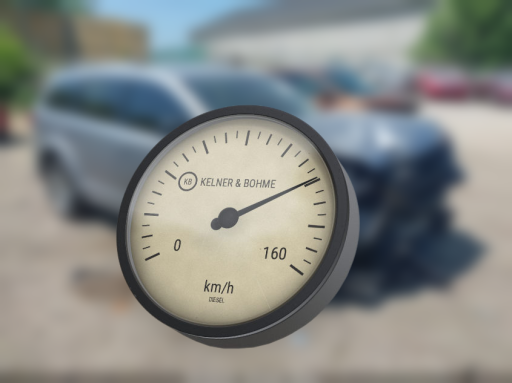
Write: 120 (km/h)
